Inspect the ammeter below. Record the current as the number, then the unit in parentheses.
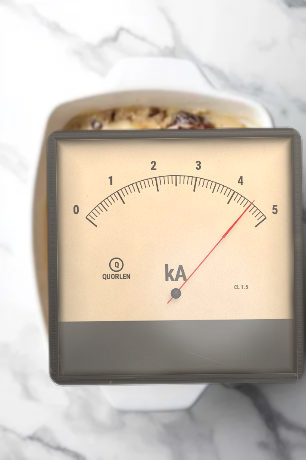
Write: 4.5 (kA)
